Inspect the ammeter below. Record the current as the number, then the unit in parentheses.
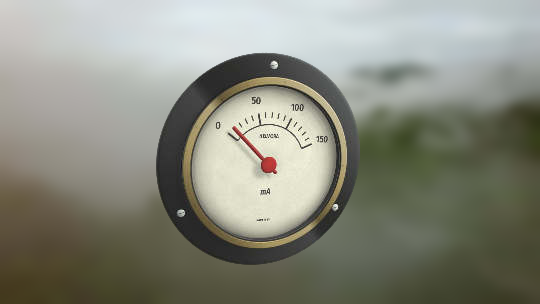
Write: 10 (mA)
